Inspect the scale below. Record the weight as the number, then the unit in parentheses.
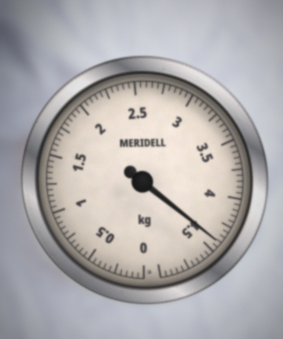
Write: 4.4 (kg)
